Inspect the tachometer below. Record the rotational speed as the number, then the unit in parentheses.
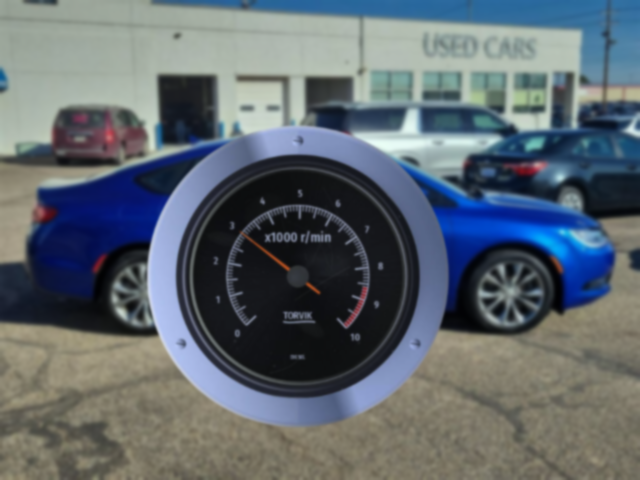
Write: 3000 (rpm)
